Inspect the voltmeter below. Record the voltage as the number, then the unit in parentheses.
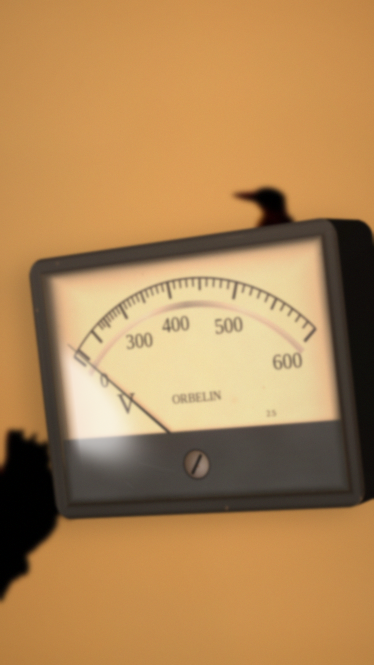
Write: 100 (V)
